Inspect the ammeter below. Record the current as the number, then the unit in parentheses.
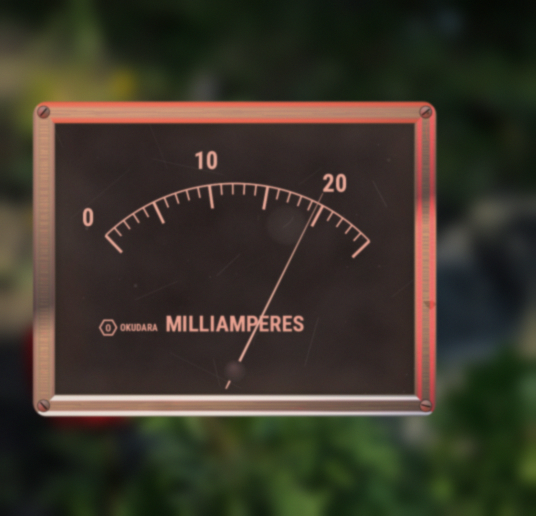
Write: 19.5 (mA)
